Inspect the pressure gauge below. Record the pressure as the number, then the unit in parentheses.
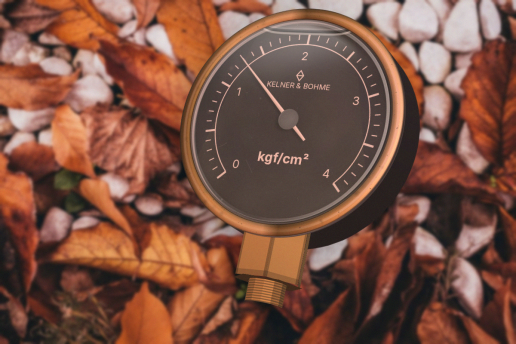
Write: 1.3 (kg/cm²)
